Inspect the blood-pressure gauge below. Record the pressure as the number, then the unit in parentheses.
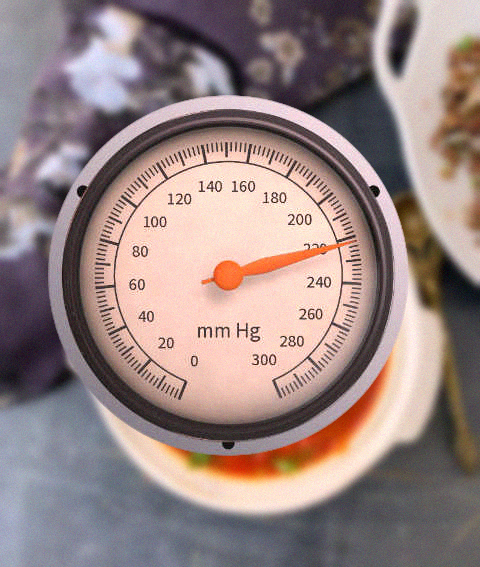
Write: 222 (mmHg)
